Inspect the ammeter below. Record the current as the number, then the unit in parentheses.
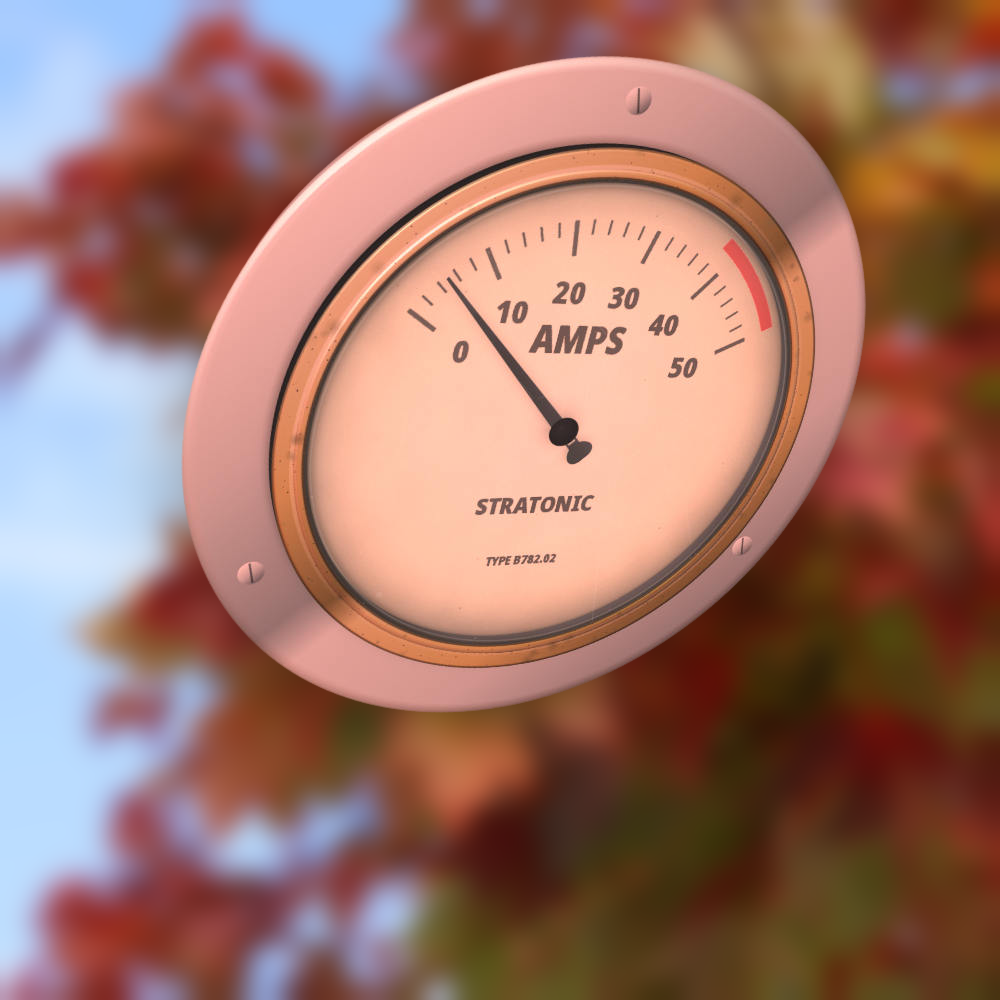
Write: 5 (A)
